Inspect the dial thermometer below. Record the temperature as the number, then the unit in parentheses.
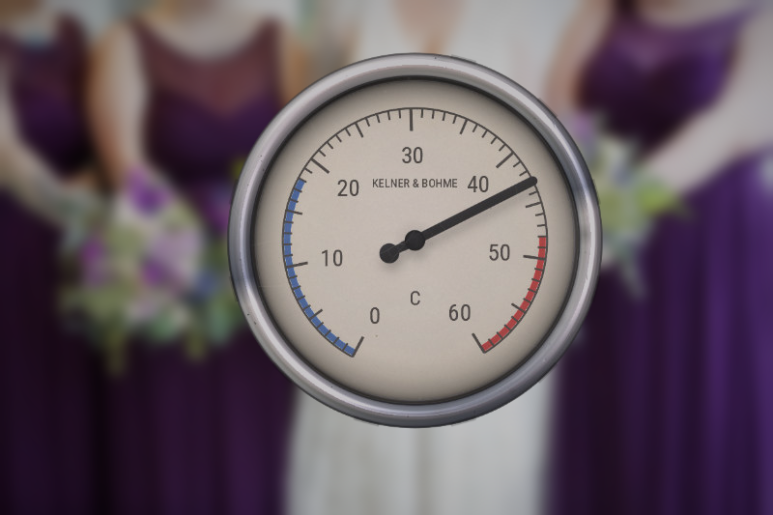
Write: 43 (°C)
